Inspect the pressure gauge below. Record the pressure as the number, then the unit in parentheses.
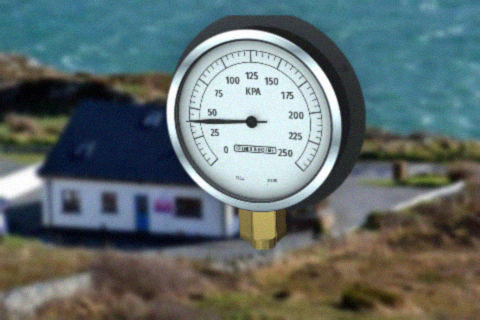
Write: 40 (kPa)
